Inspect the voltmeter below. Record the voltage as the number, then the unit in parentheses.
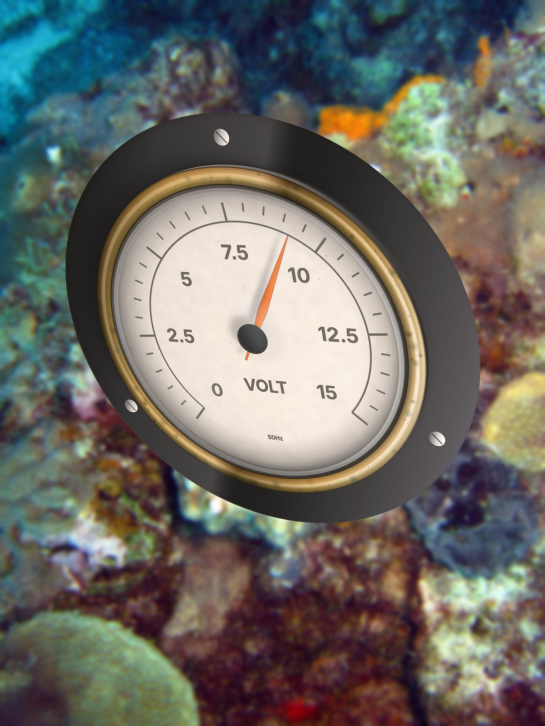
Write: 9.25 (V)
